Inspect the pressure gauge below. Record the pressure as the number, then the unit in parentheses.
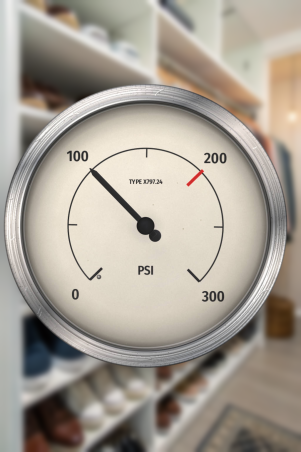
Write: 100 (psi)
